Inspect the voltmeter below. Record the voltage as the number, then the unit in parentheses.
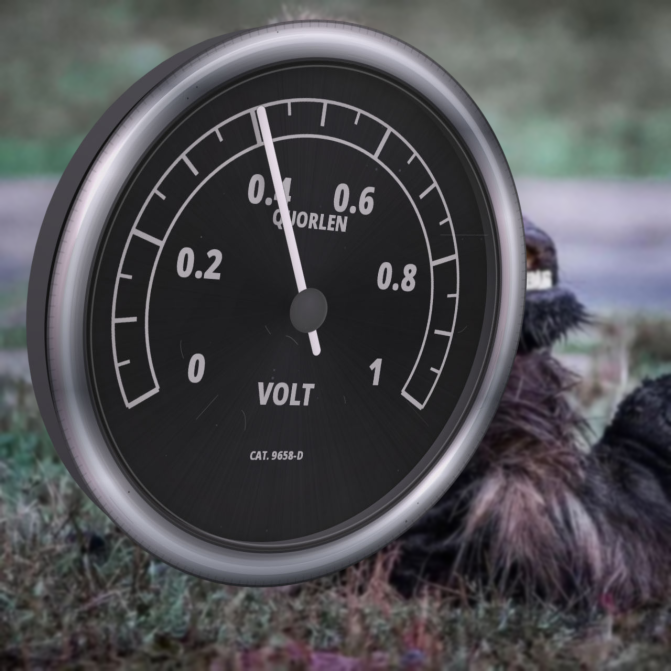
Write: 0.4 (V)
